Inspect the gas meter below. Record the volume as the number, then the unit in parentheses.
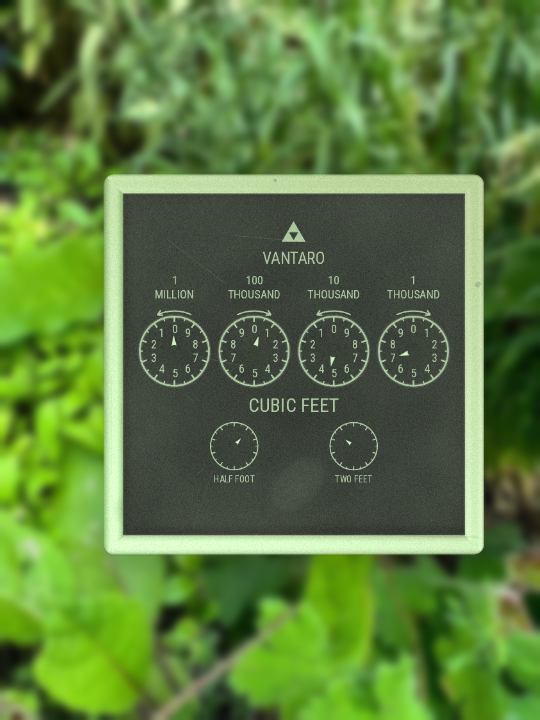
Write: 4700 (ft³)
